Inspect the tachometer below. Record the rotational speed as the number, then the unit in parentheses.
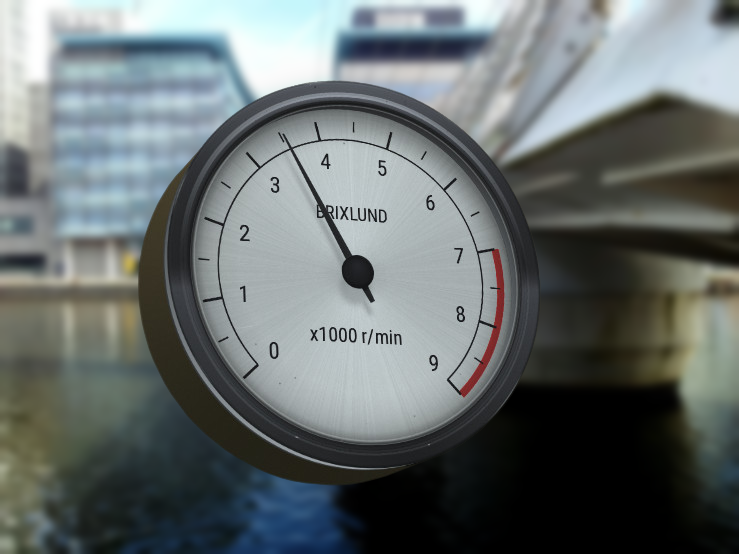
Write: 3500 (rpm)
